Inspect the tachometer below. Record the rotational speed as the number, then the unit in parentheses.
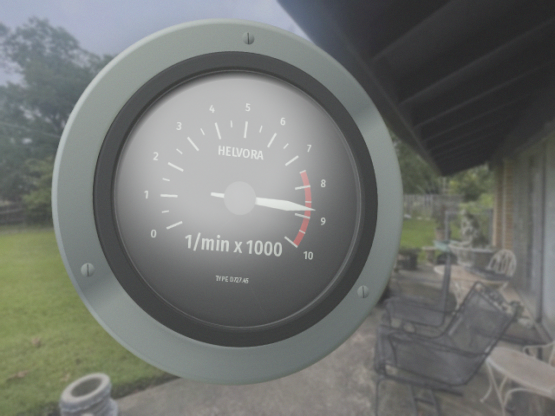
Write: 8750 (rpm)
